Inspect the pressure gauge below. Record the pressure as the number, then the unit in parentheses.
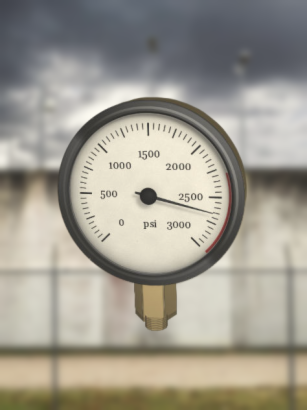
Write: 2650 (psi)
